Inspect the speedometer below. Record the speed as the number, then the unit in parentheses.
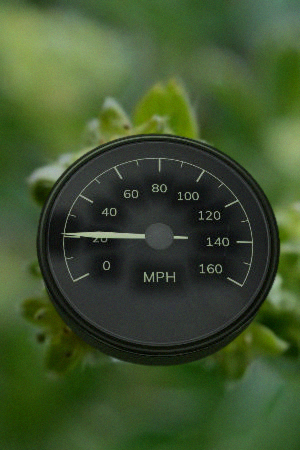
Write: 20 (mph)
